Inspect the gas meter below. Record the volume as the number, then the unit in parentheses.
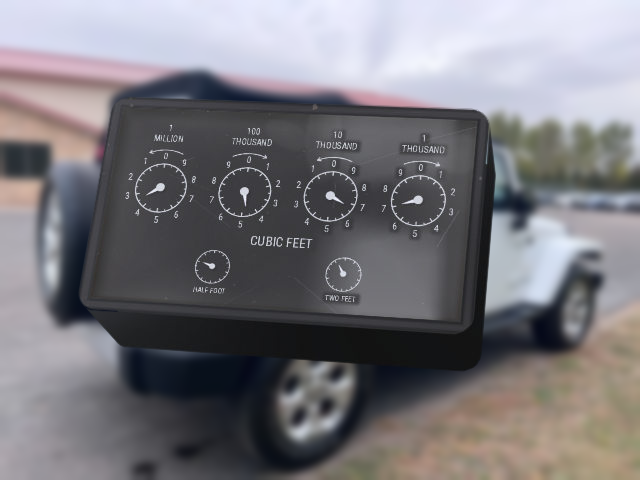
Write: 346700 (ft³)
